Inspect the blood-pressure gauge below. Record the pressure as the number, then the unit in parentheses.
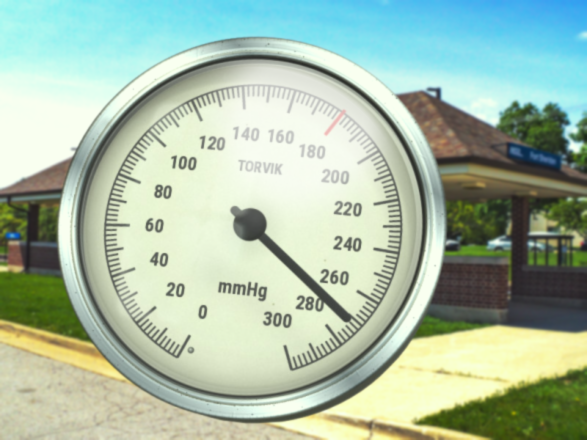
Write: 272 (mmHg)
